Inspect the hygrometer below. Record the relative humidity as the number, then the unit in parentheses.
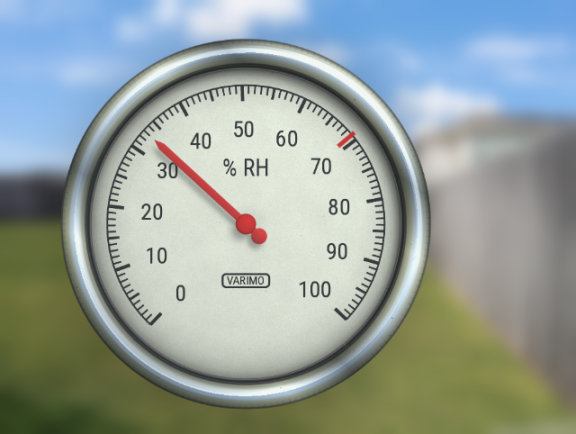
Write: 33 (%)
